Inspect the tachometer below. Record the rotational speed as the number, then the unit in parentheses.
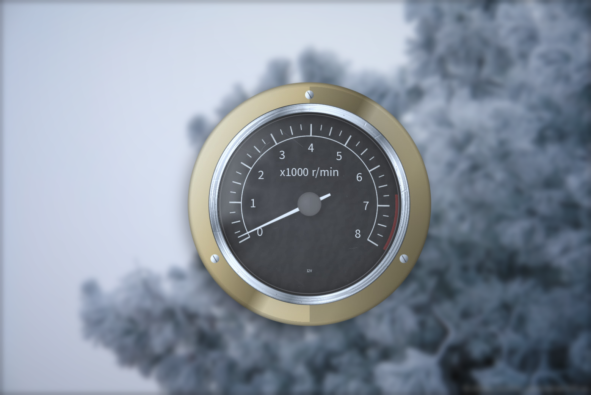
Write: 125 (rpm)
